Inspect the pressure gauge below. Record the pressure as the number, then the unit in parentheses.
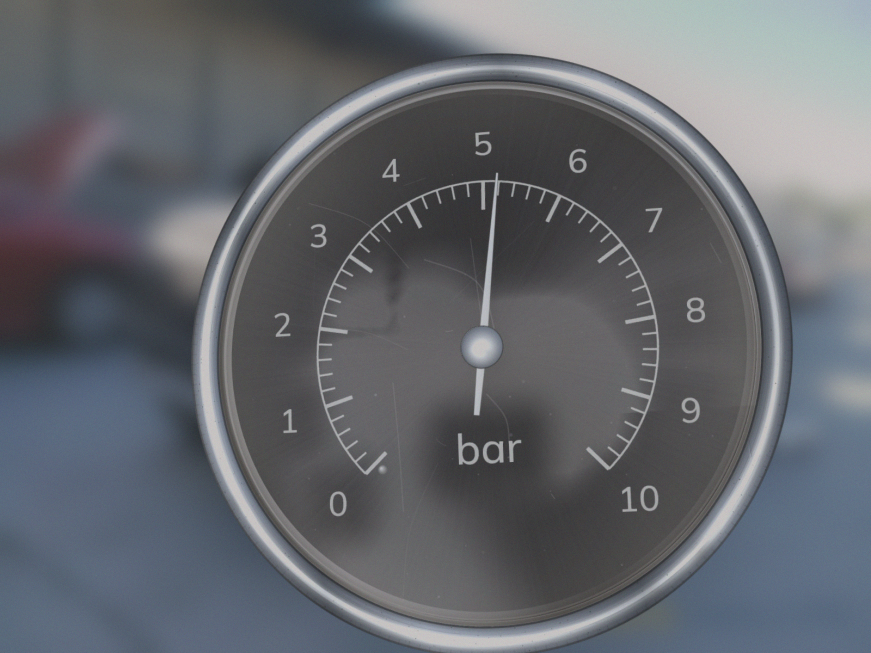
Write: 5.2 (bar)
